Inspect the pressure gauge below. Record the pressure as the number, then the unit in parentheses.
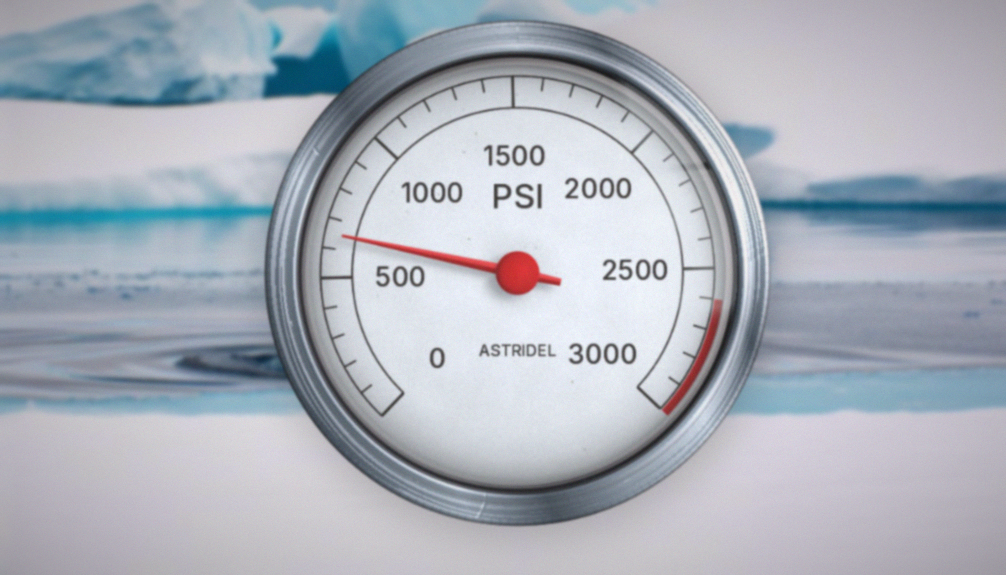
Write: 650 (psi)
